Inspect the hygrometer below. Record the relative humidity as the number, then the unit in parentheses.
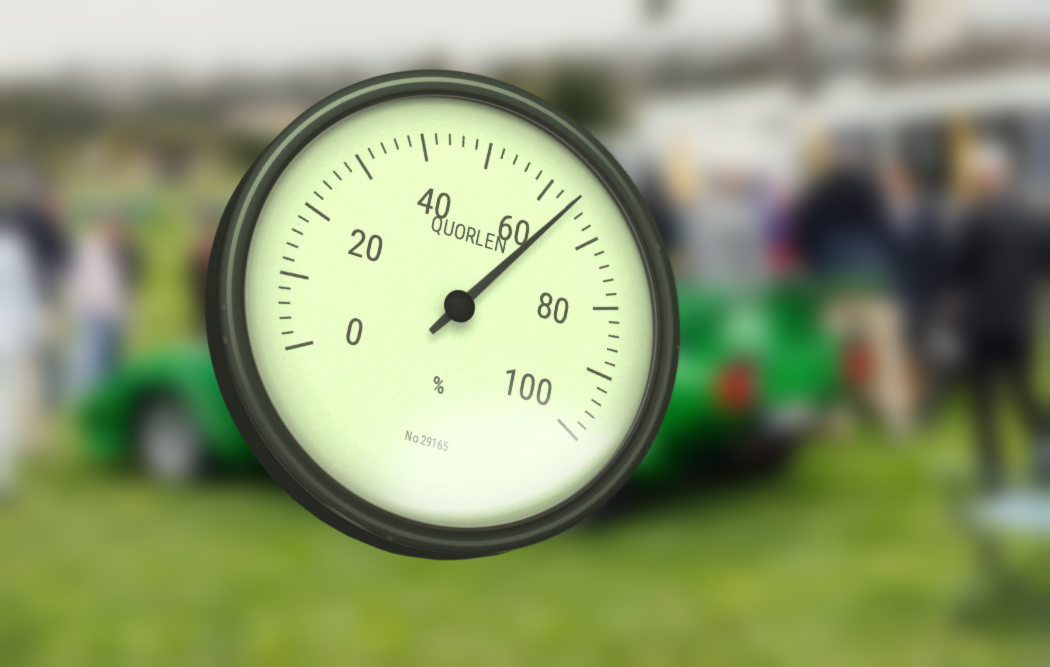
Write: 64 (%)
